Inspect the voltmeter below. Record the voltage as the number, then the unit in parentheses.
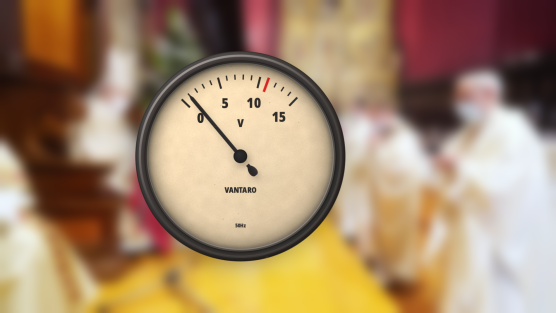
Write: 1 (V)
